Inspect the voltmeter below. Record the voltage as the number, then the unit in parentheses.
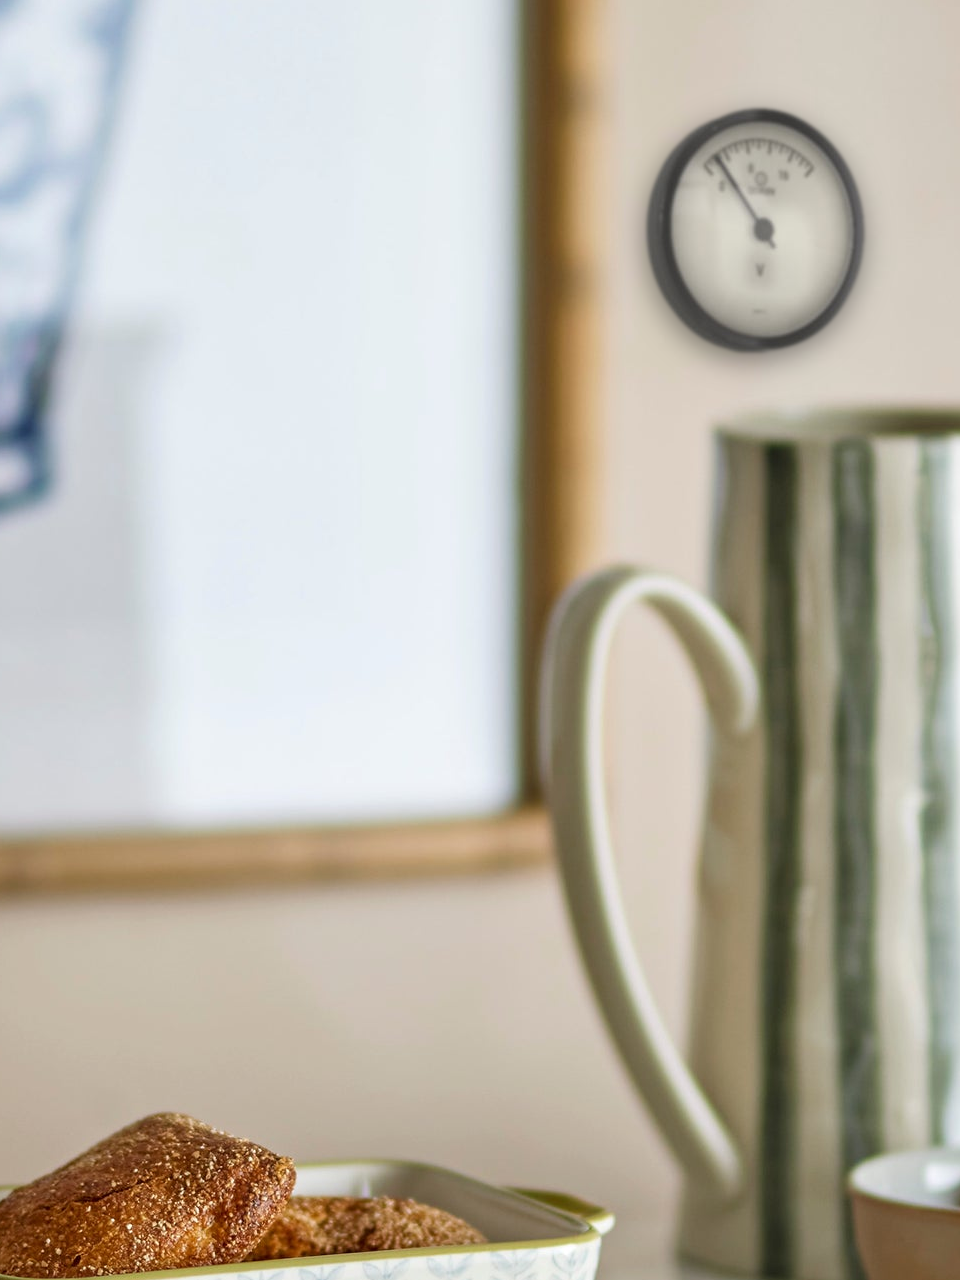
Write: 2 (V)
